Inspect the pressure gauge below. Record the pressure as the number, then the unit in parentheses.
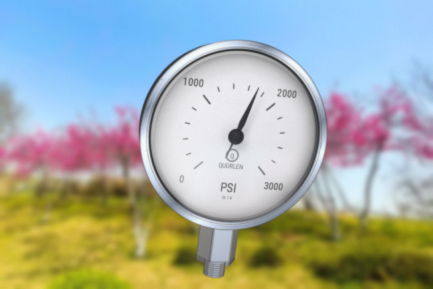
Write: 1700 (psi)
